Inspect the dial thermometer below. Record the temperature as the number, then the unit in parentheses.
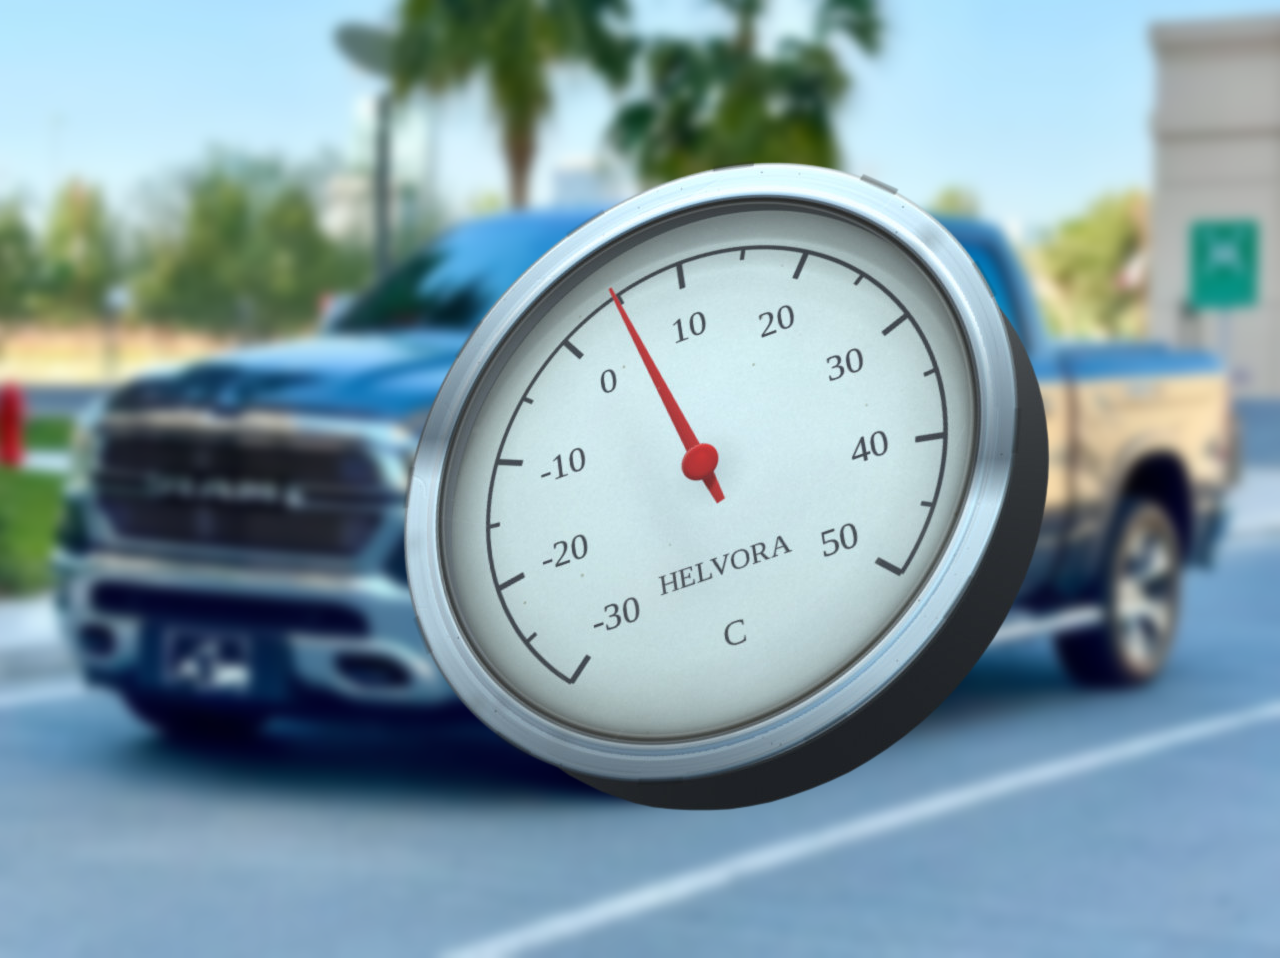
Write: 5 (°C)
